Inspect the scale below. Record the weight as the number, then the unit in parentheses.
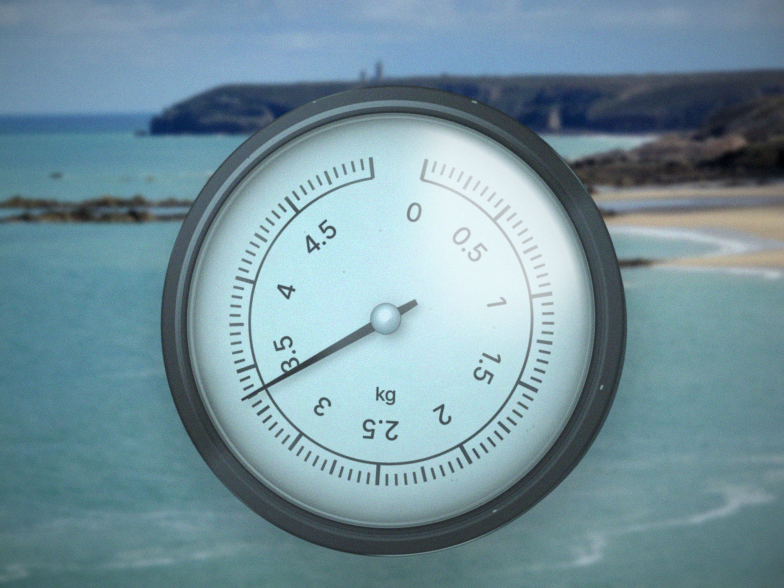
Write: 3.35 (kg)
